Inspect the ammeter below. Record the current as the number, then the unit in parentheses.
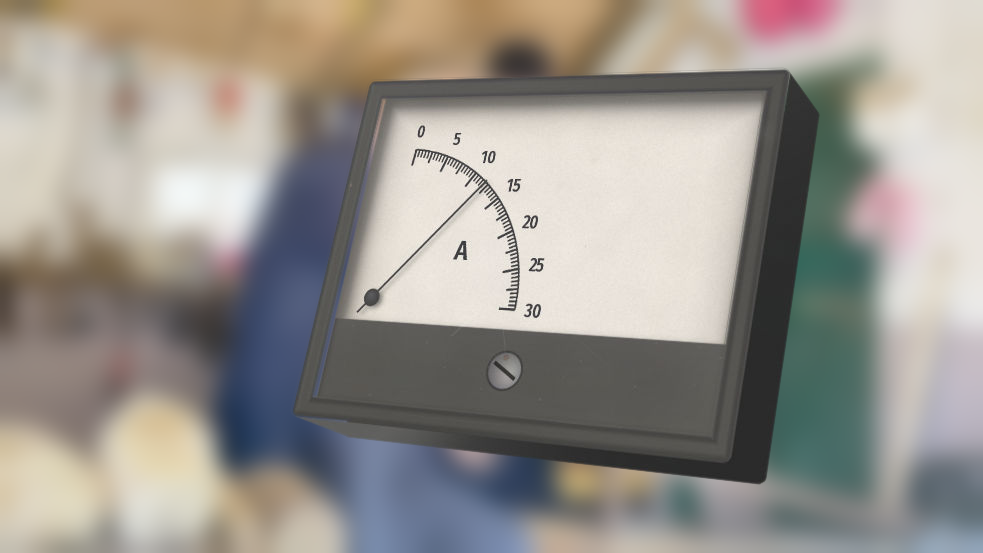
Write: 12.5 (A)
